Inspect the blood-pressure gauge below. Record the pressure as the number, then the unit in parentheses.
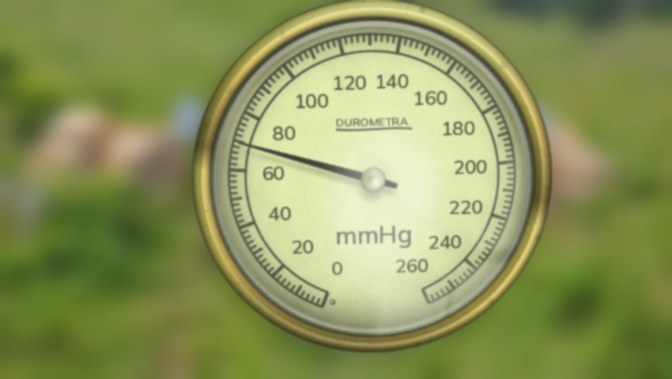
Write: 70 (mmHg)
